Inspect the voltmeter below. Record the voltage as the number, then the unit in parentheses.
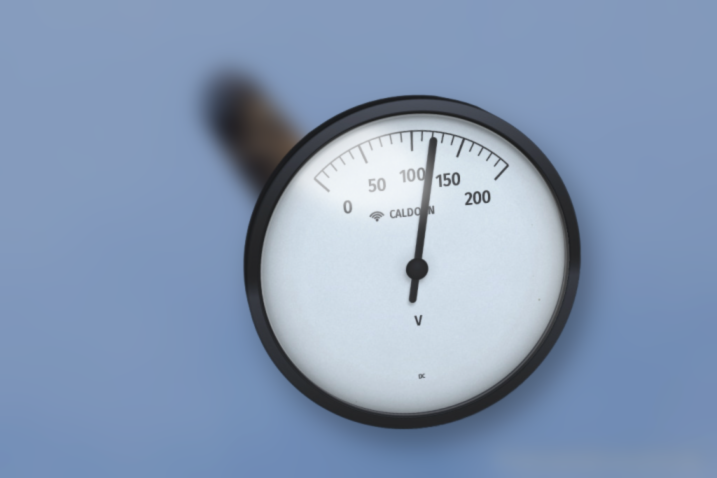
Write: 120 (V)
